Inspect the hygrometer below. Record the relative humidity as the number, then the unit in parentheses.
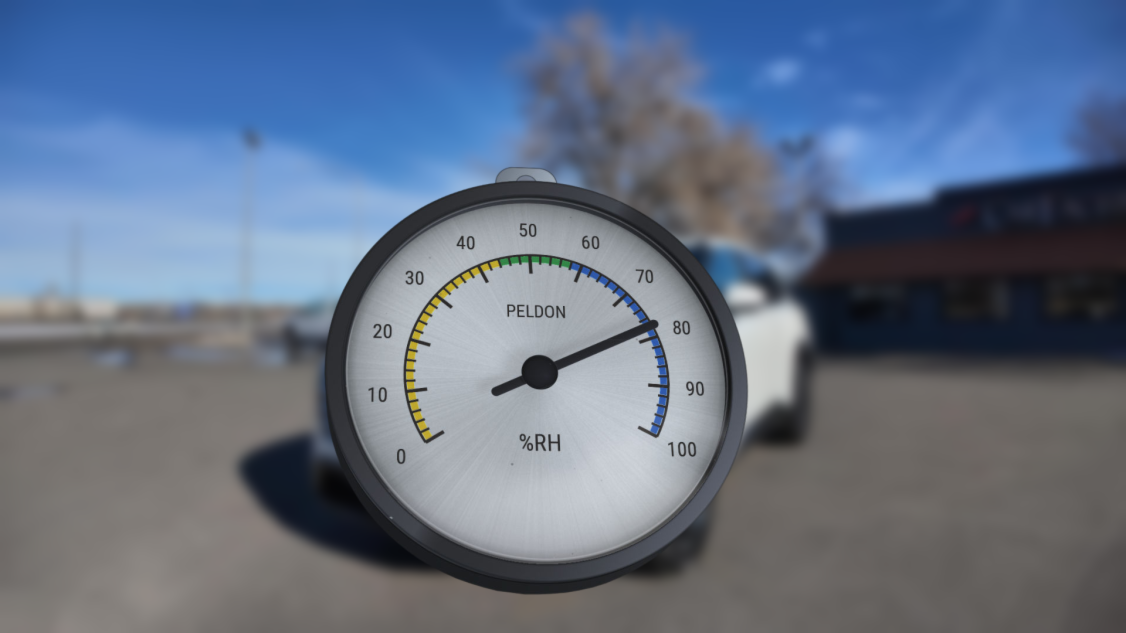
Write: 78 (%)
